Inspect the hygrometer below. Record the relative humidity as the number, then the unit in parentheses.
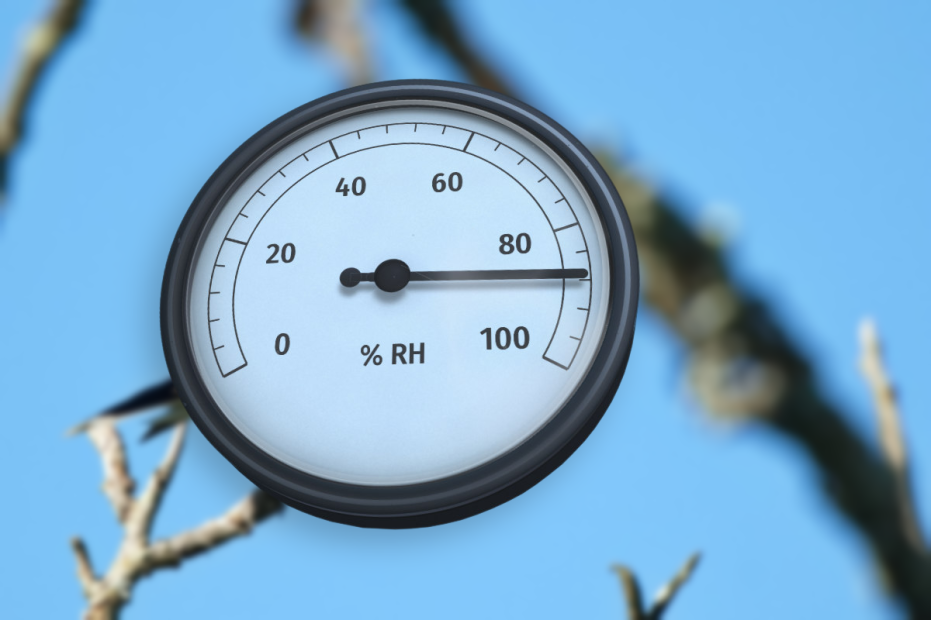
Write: 88 (%)
